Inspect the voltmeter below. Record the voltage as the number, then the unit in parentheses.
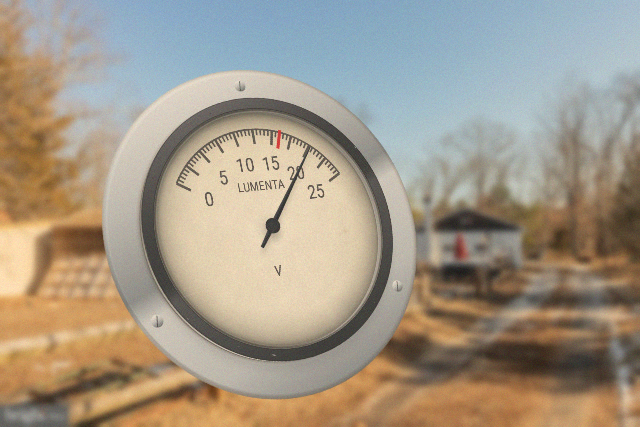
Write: 20 (V)
